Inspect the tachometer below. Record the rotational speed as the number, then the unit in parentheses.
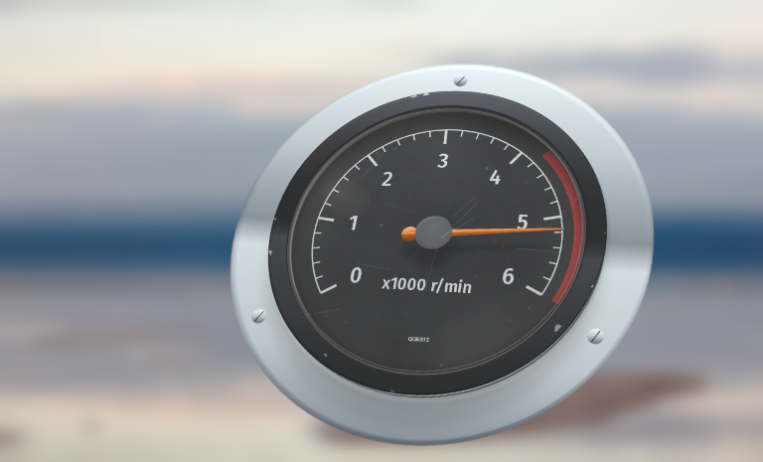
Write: 5200 (rpm)
